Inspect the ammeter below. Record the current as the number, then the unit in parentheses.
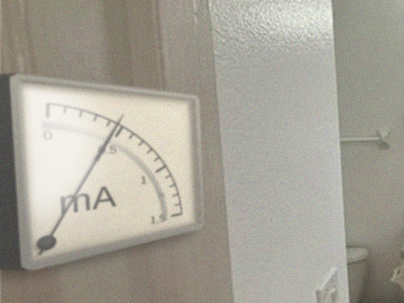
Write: 0.45 (mA)
